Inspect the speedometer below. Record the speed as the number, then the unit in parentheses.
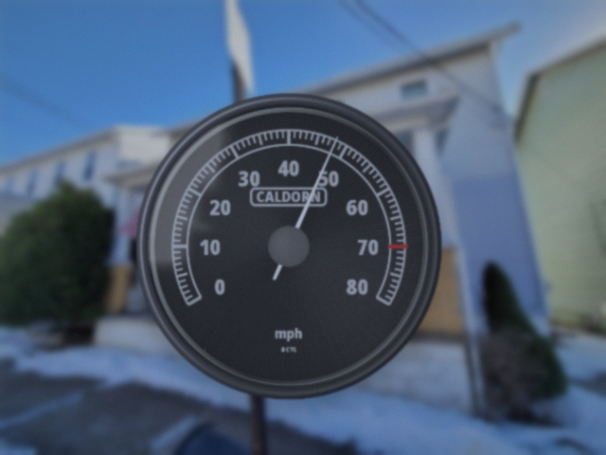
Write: 48 (mph)
